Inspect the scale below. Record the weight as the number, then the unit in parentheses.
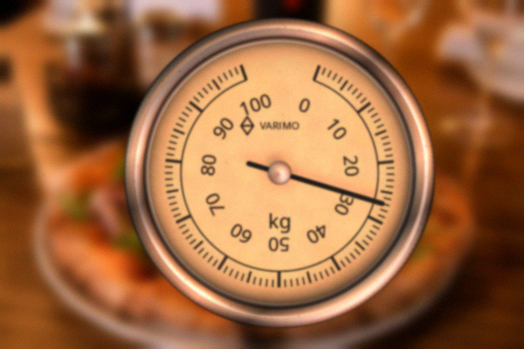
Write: 27 (kg)
